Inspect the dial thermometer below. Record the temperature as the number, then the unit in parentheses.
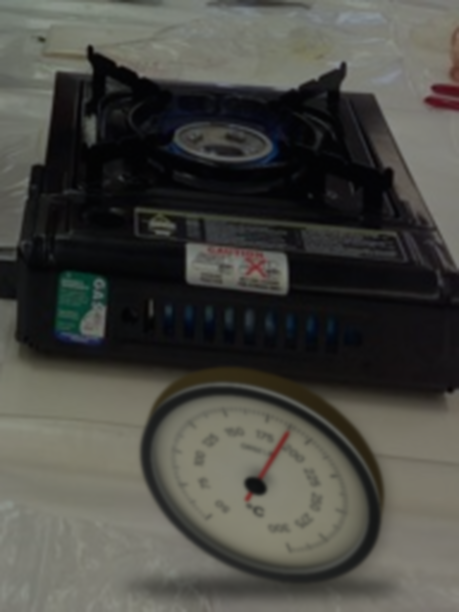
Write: 187.5 (°C)
